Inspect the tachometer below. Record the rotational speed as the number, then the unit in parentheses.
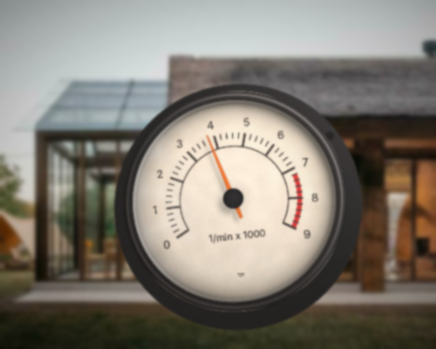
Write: 3800 (rpm)
